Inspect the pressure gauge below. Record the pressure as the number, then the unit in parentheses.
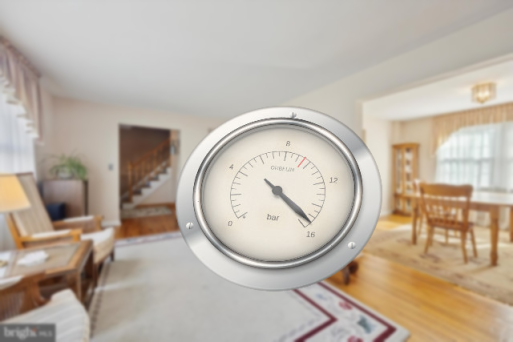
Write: 15.5 (bar)
